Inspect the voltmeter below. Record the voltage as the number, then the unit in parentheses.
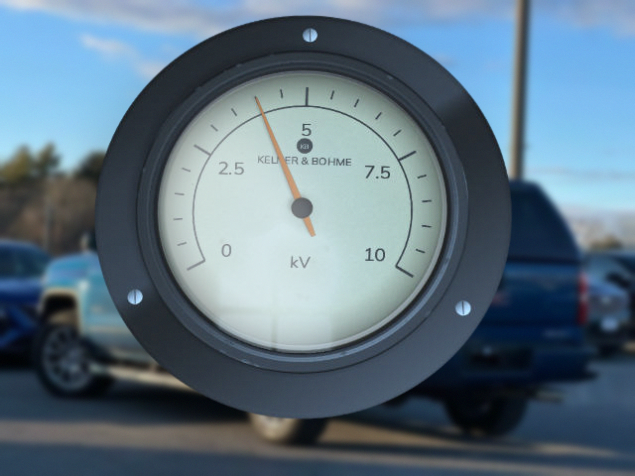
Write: 4 (kV)
